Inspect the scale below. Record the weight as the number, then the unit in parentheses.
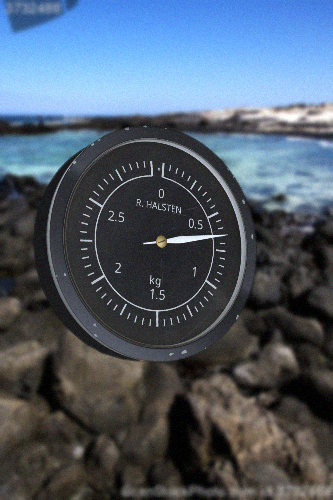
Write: 0.65 (kg)
